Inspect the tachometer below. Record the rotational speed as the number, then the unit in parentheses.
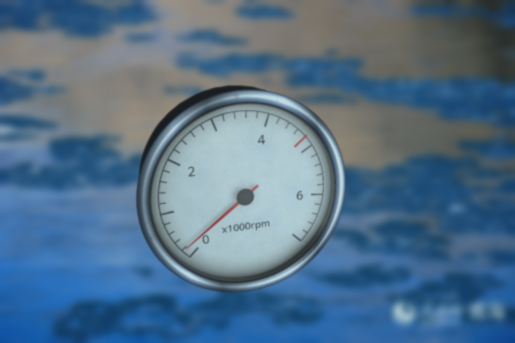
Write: 200 (rpm)
